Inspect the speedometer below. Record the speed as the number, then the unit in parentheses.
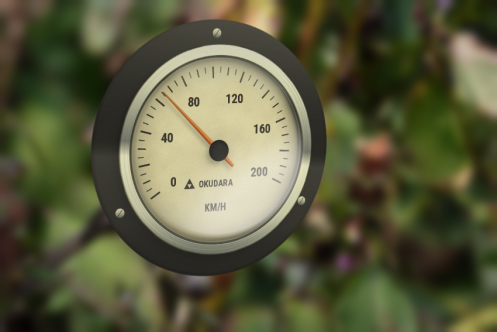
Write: 65 (km/h)
